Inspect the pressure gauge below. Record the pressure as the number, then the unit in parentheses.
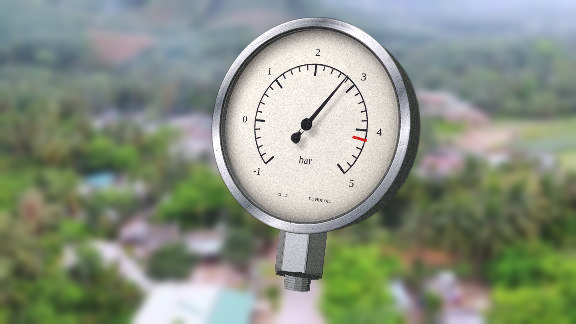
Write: 2.8 (bar)
